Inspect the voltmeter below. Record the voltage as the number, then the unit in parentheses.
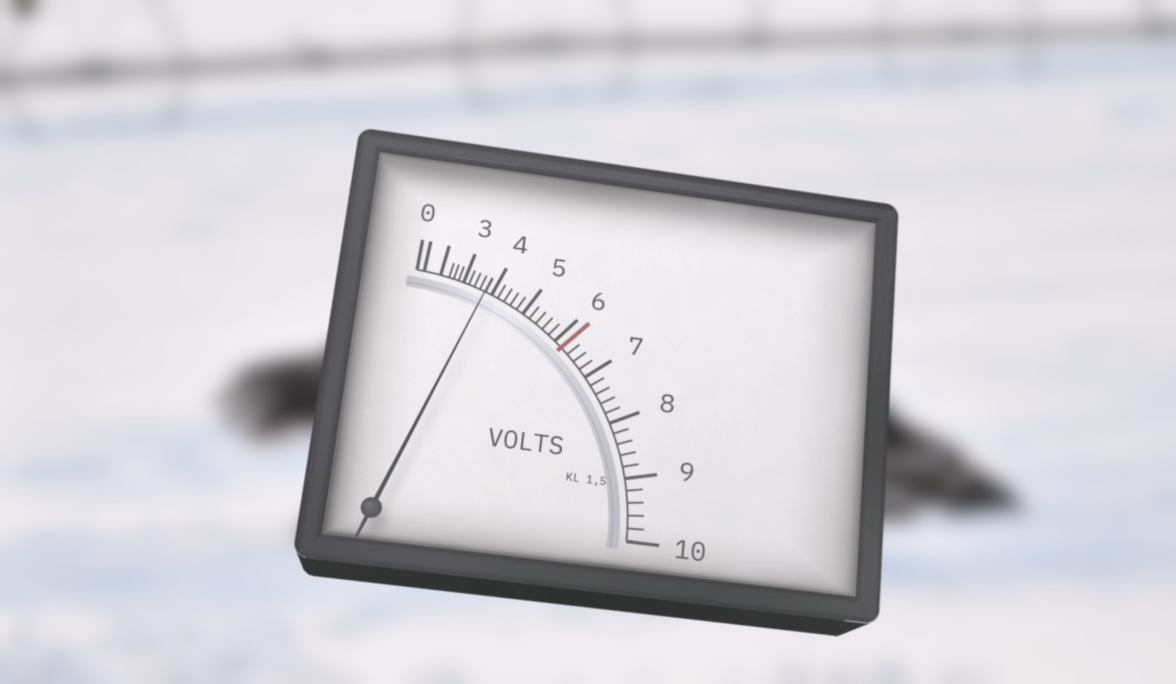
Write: 3.8 (V)
